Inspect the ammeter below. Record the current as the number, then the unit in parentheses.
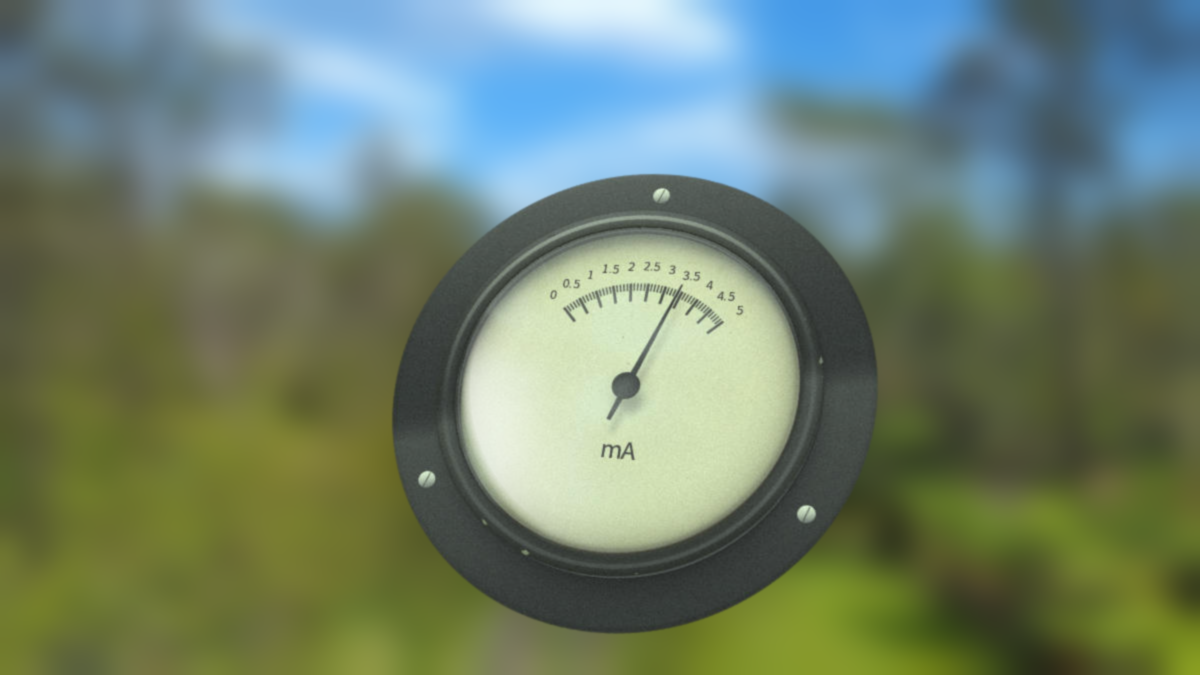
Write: 3.5 (mA)
